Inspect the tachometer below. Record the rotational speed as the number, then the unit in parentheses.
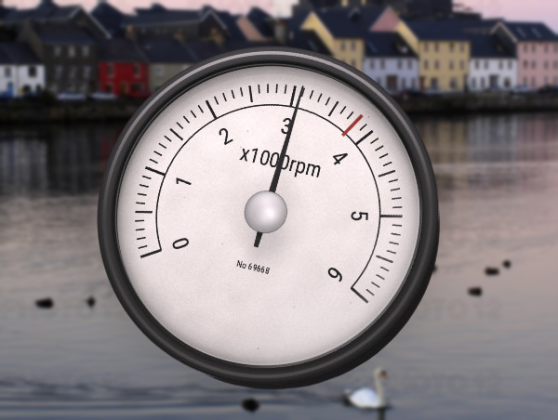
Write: 3100 (rpm)
